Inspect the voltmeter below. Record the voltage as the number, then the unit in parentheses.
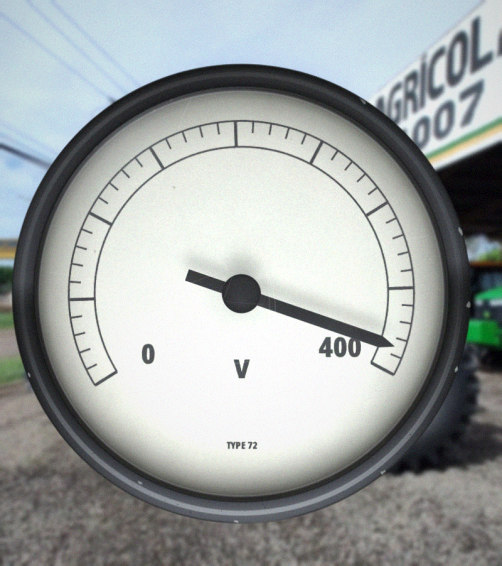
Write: 385 (V)
